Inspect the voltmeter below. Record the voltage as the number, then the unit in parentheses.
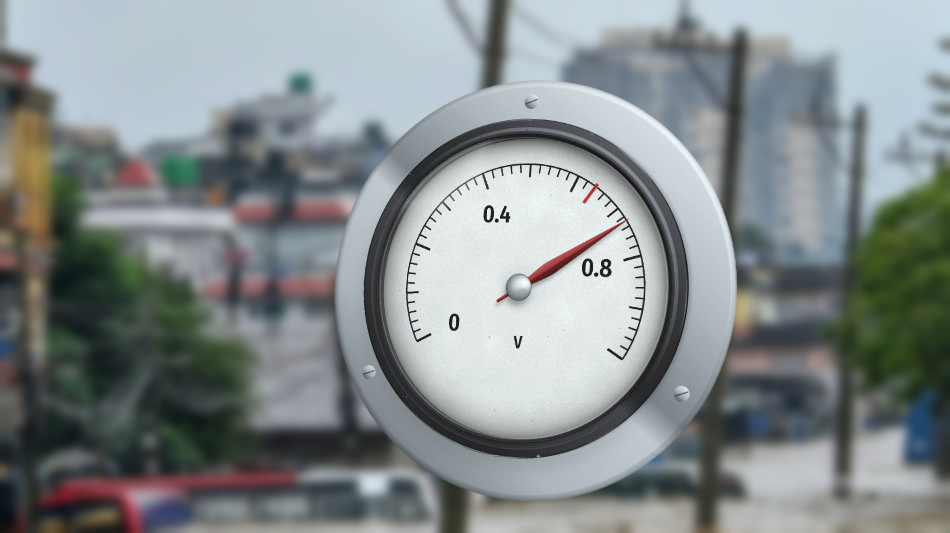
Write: 0.73 (V)
